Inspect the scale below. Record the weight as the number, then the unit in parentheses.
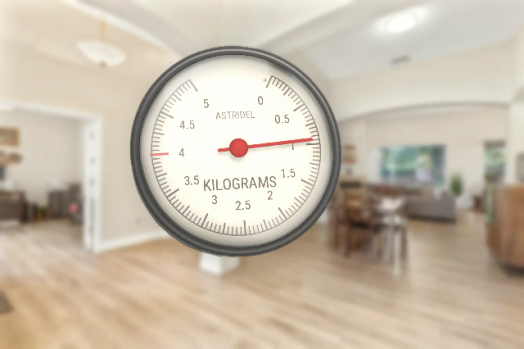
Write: 0.95 (kg)
